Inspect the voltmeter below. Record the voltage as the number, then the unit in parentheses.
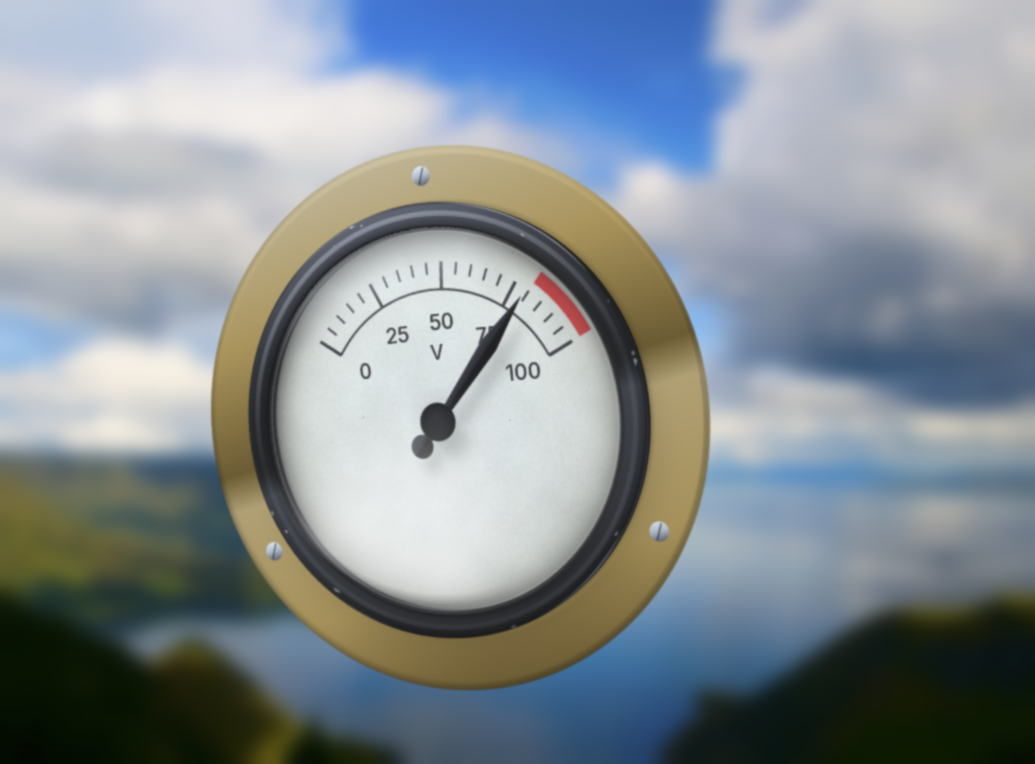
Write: 80 (V)
